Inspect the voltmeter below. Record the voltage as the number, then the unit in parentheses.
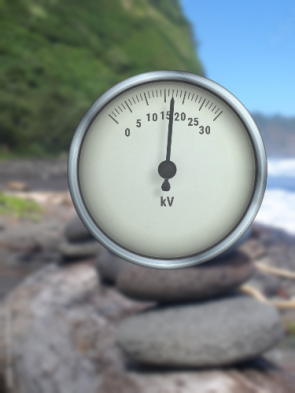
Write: 17 (kV)
